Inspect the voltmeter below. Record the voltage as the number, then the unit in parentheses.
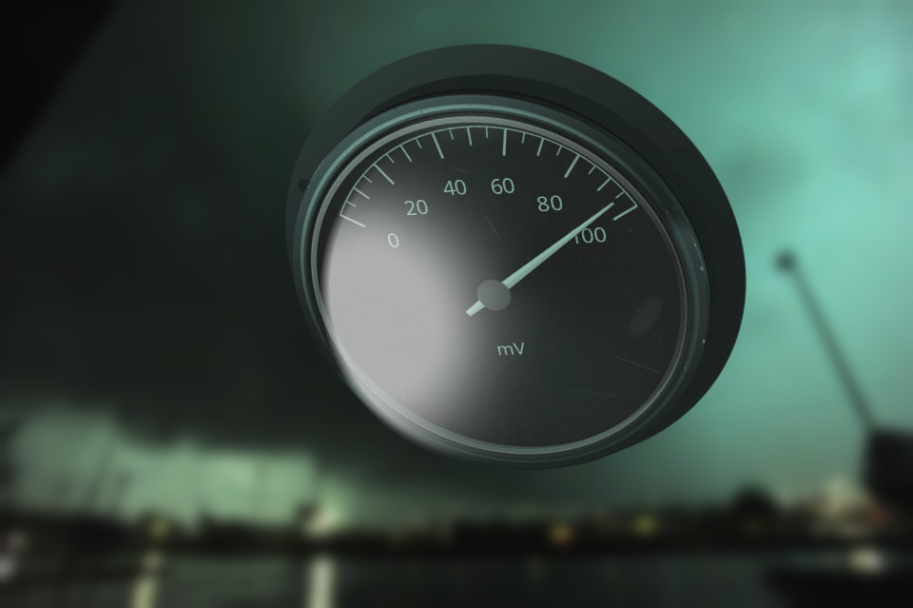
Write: 95 (mV)
